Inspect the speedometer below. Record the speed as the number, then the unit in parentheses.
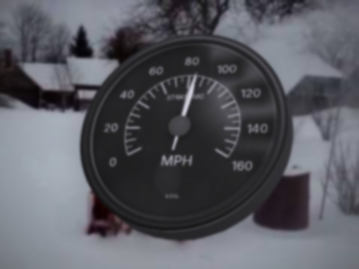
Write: 85 (mph)
